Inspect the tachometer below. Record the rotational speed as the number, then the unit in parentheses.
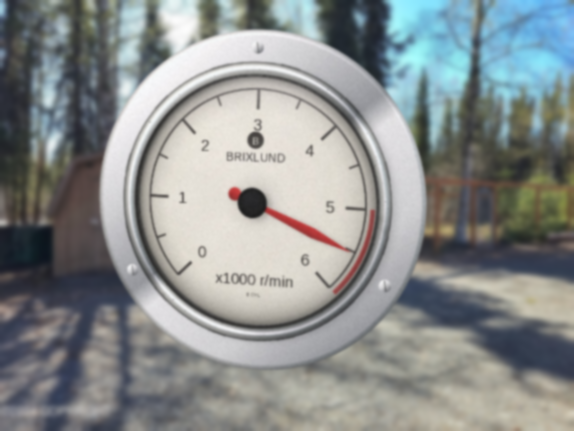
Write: 5500 (rpm)
